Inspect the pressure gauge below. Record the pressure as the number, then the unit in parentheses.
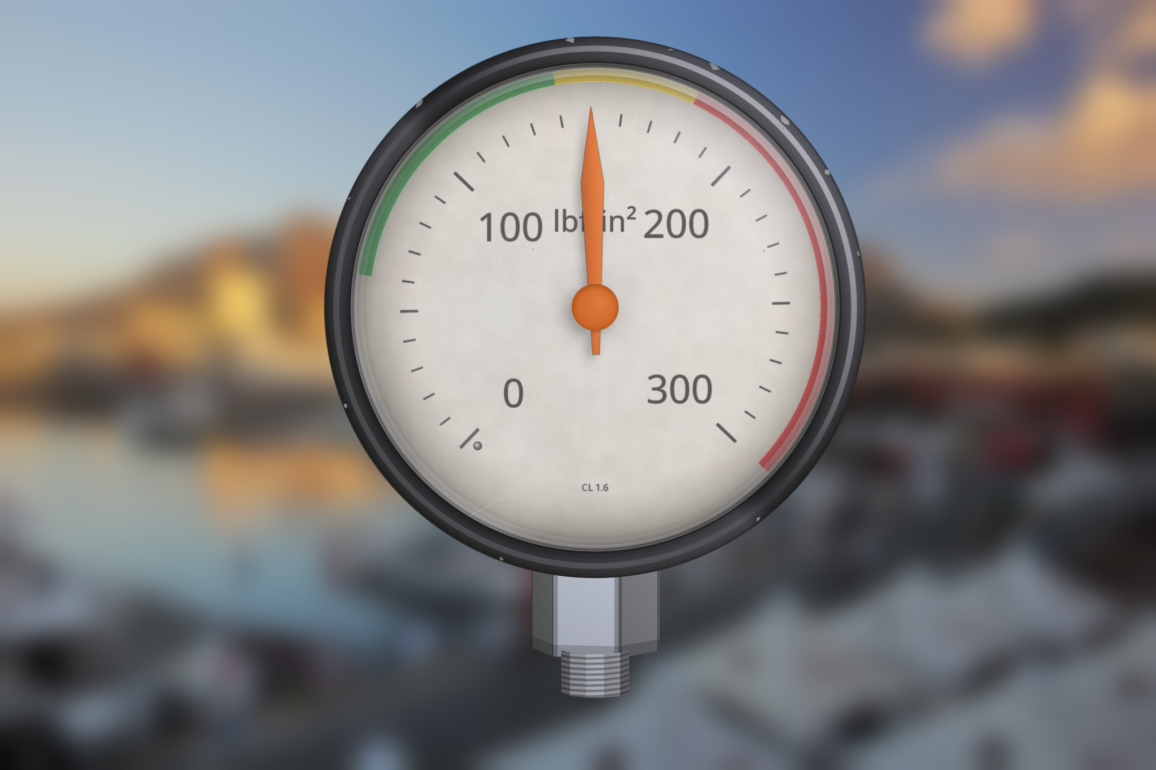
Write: 150 (psi)
